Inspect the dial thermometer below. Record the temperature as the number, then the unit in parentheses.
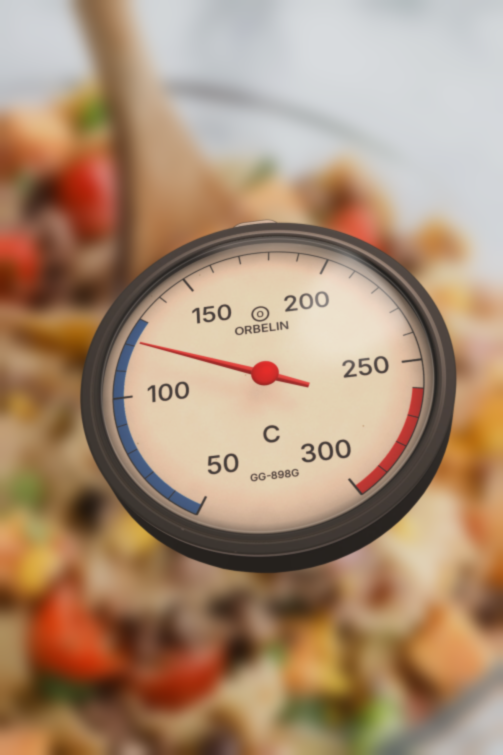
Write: 120 (°C)
